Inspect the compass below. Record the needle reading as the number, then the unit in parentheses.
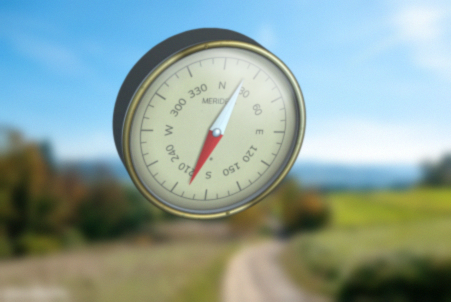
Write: 200 (°)
